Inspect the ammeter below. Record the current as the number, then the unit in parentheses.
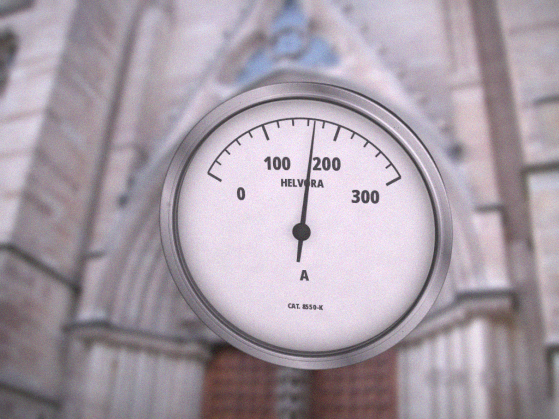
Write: 170 (A)
